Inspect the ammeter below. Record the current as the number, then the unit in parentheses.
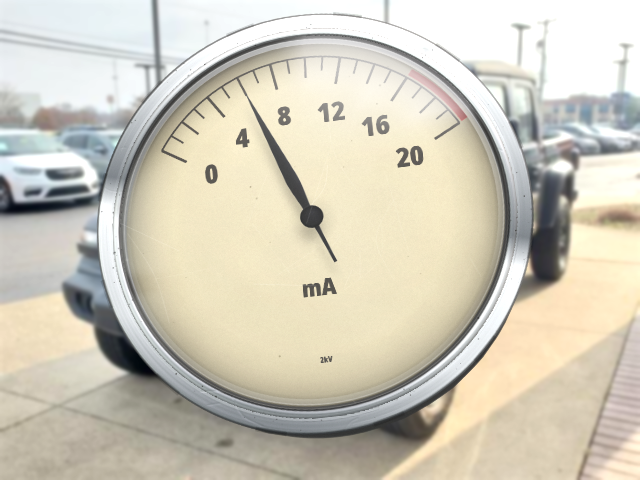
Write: 6 (mA)
